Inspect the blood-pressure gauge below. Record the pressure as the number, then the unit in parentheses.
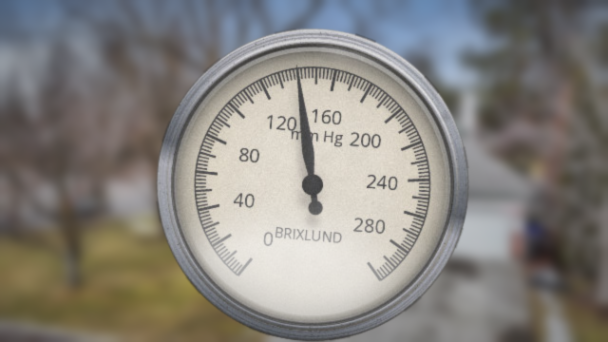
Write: 140 (mmHg)
